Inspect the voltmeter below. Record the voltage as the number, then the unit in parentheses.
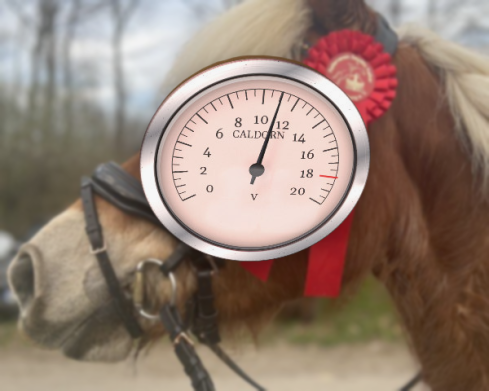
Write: 11 (V)
